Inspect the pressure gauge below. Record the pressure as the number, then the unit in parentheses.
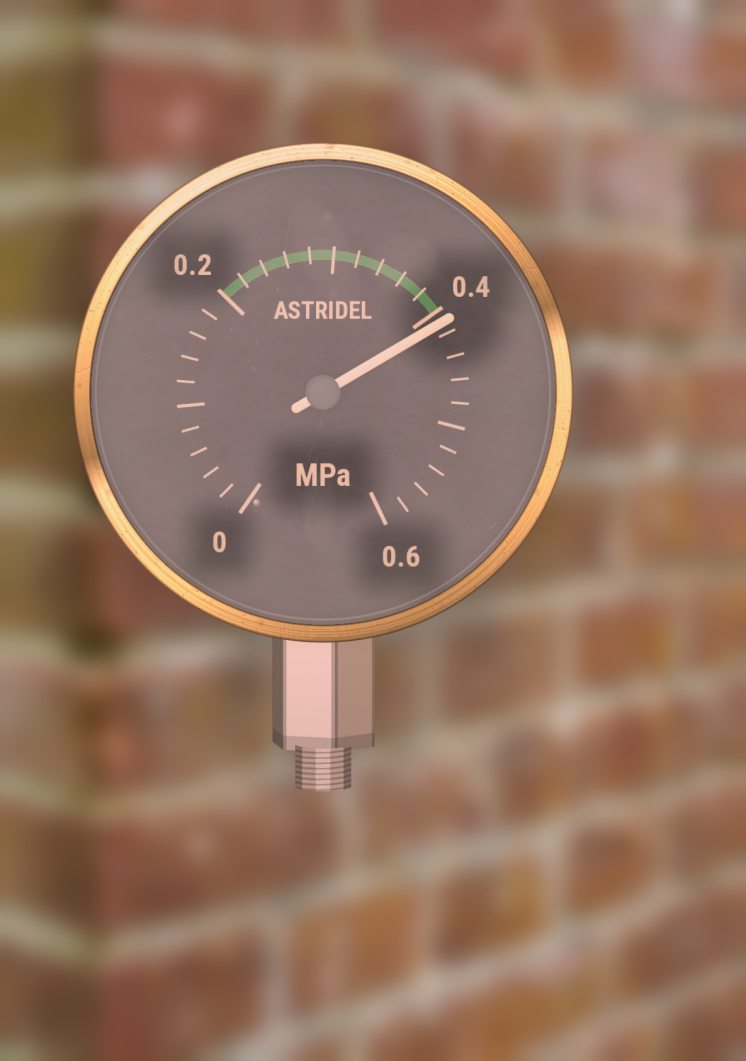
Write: 0.41 (MPa)
